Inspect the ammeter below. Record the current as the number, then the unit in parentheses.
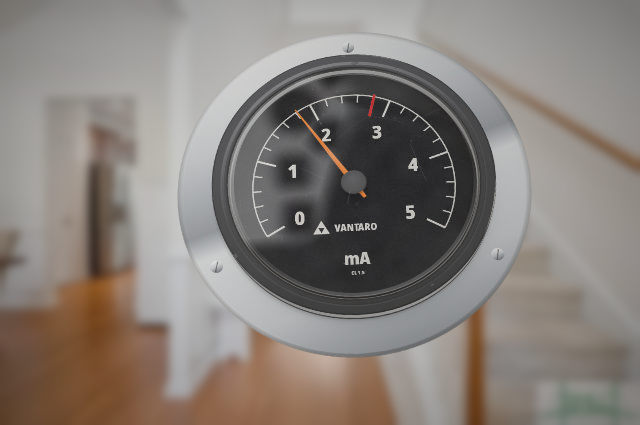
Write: 1.8 (mA)
